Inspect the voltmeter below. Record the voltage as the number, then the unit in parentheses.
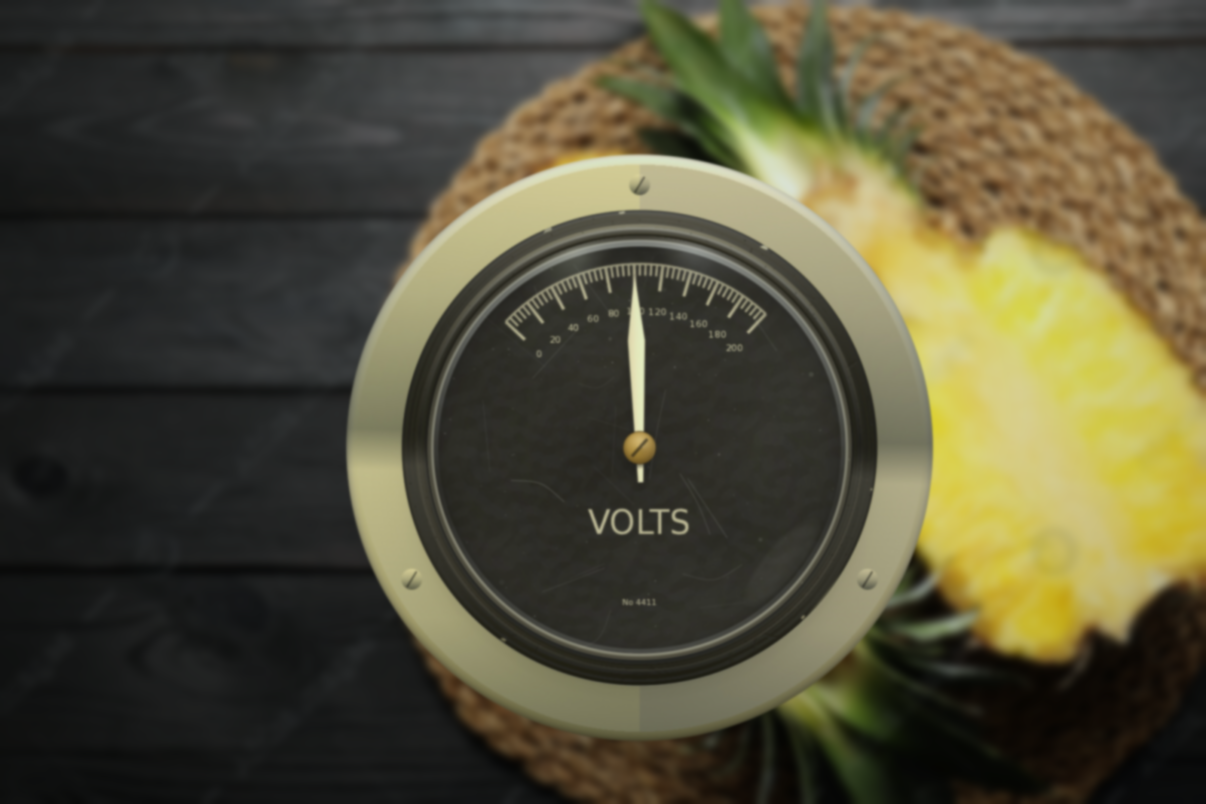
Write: 100 (V)
